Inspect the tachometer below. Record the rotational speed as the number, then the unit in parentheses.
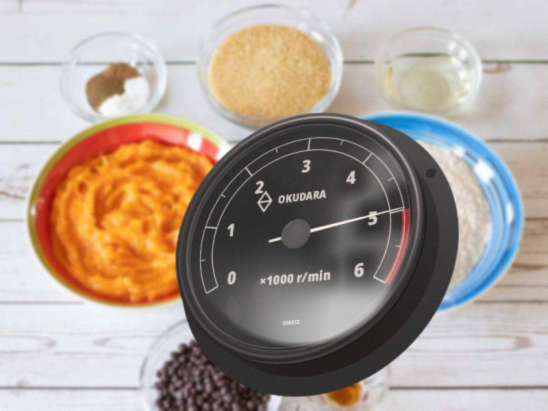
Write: 5000 (rpm)
